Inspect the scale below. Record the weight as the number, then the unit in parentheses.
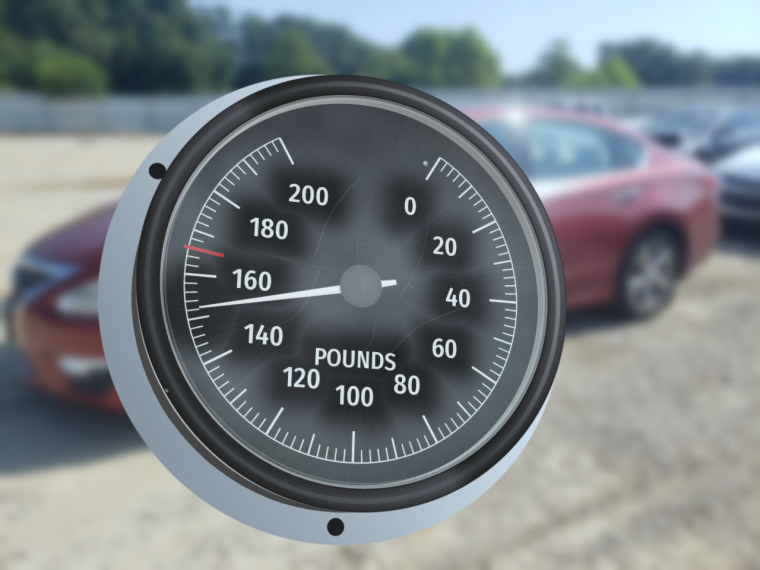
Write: 152 (lb)
